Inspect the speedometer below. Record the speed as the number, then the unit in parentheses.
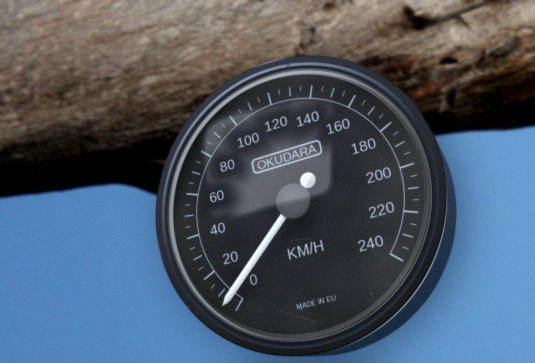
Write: 5 (km/h)
